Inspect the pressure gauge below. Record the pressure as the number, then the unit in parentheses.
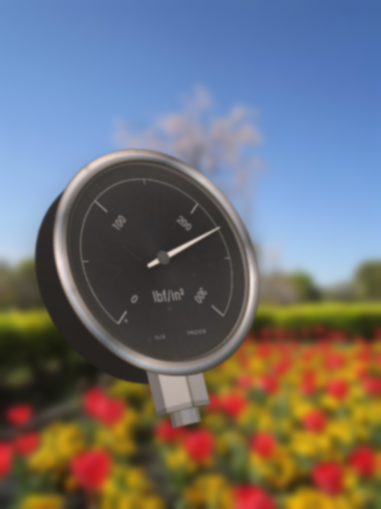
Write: 225 (psi)
